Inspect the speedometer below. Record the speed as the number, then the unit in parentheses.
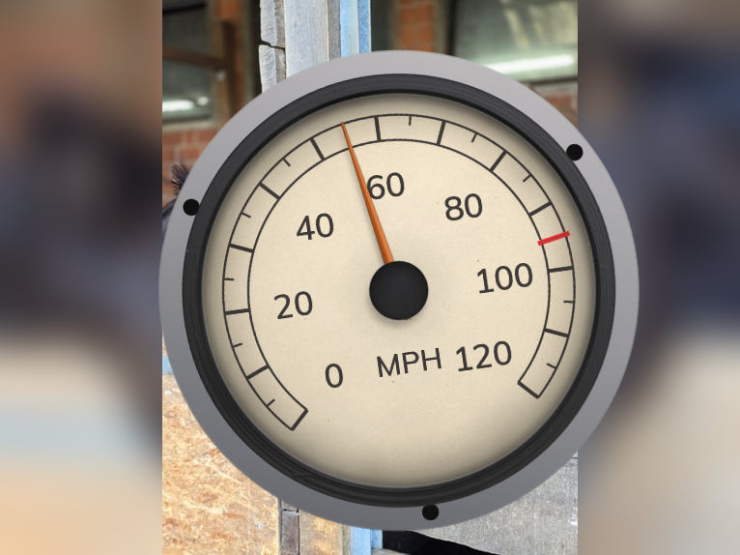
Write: 55 (mph)
